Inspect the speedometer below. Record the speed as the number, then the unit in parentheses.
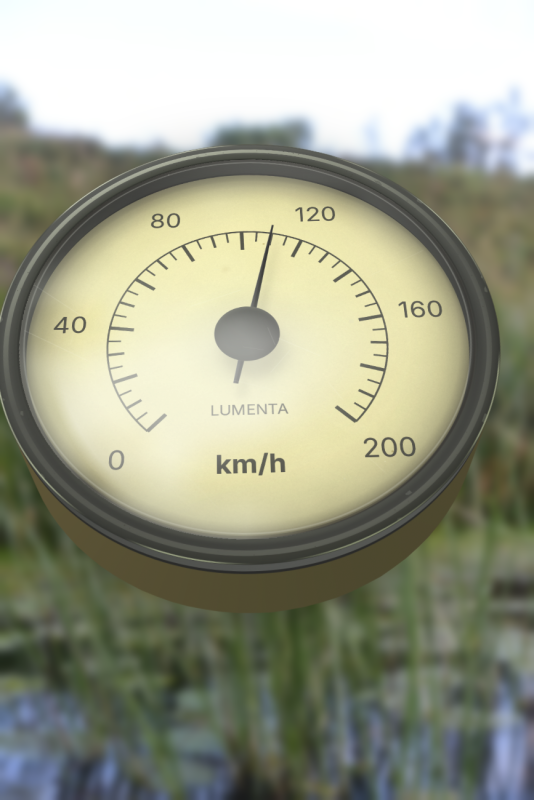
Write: 110 (km/h)
